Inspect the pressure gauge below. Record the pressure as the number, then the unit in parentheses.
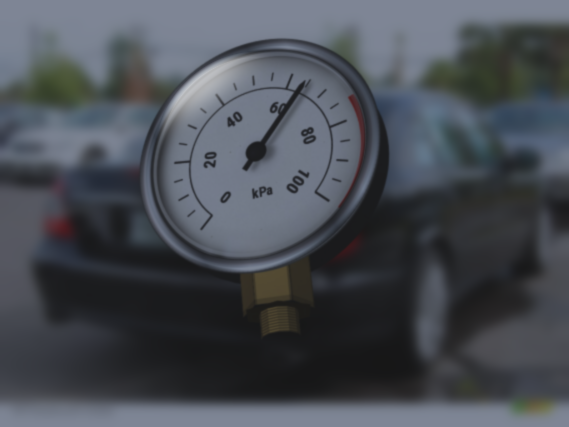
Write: 65 (kPa)
